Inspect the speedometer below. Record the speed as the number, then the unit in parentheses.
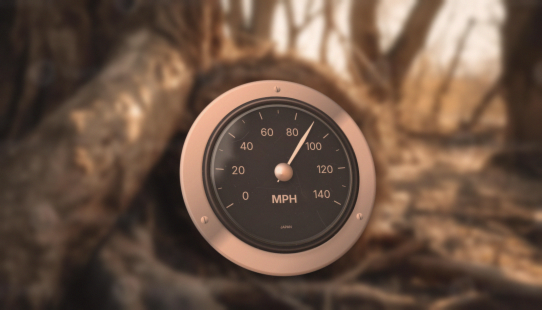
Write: 90 (mph)
